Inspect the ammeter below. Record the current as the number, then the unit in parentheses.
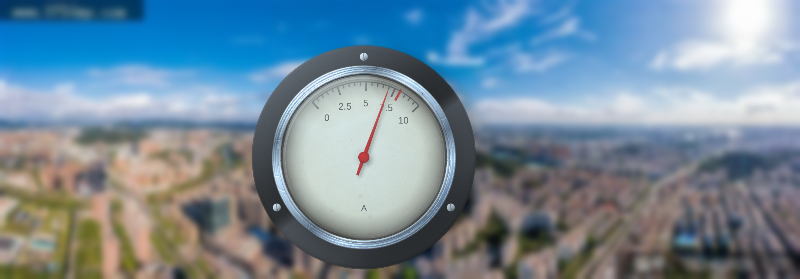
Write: 7 (A)
